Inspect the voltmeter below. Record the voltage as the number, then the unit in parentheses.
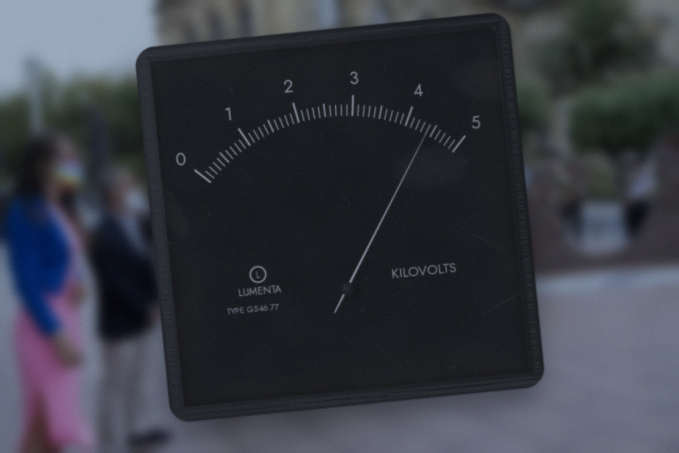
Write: 4.4 (kV)
